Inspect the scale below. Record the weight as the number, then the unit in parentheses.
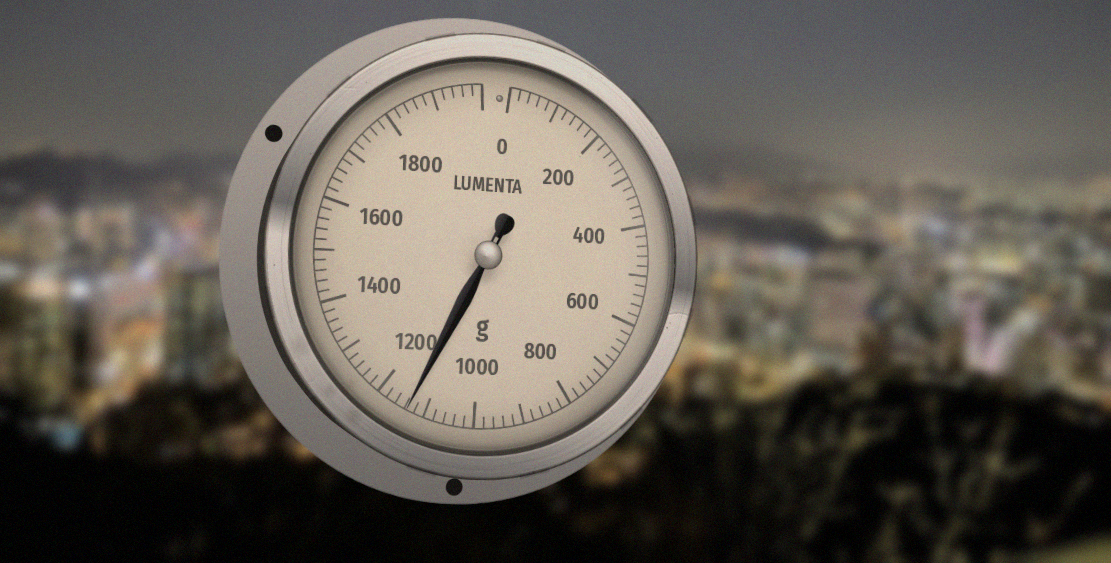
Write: 1140 (g)
